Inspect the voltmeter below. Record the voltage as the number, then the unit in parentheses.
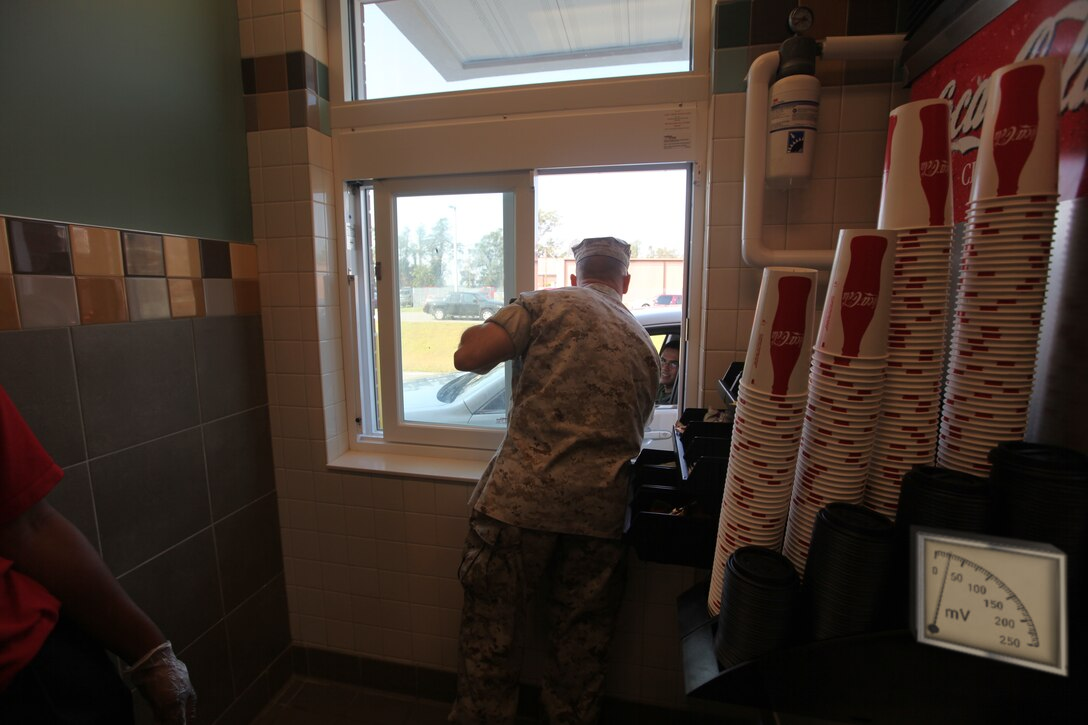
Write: 25 (mV)
